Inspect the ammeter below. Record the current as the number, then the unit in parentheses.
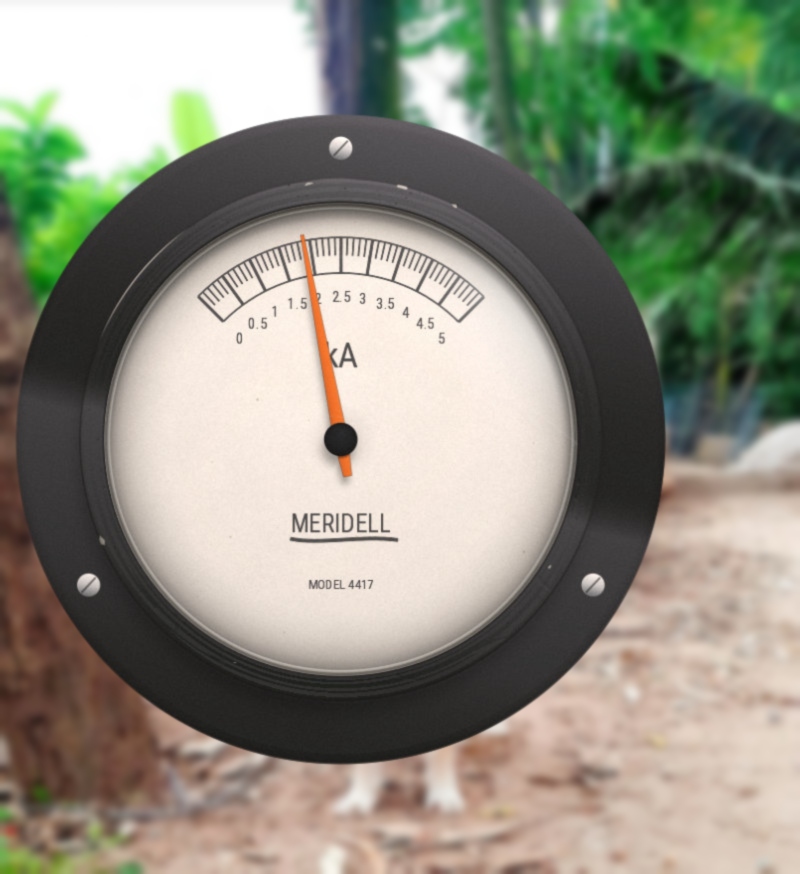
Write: 1.9 (kA)
